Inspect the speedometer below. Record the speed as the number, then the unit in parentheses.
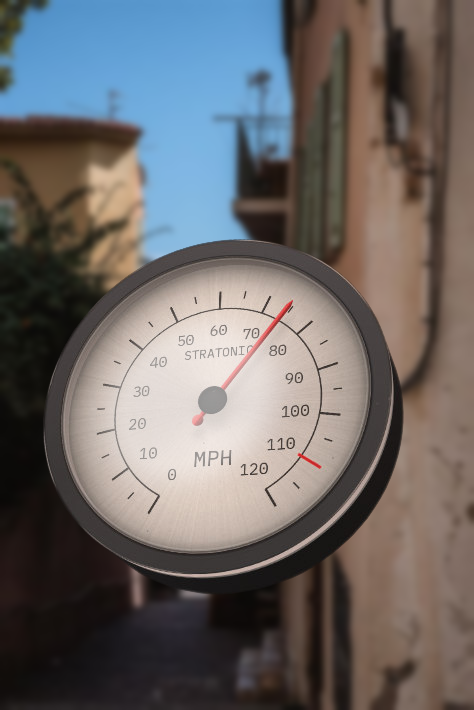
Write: 75 (mph)
